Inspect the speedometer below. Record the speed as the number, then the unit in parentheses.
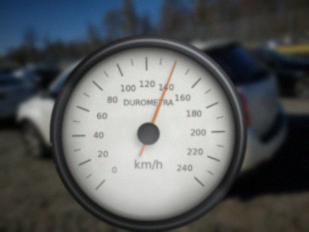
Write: 140 (km/h)
